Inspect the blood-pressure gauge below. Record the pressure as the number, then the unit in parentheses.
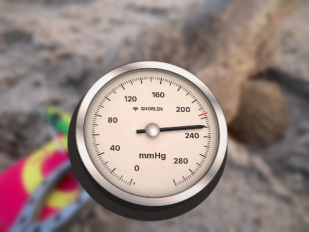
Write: 230 (mmHg)
